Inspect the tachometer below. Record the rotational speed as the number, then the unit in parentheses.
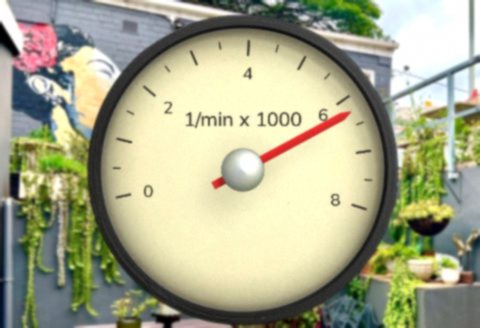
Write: 6250 (rpm)
